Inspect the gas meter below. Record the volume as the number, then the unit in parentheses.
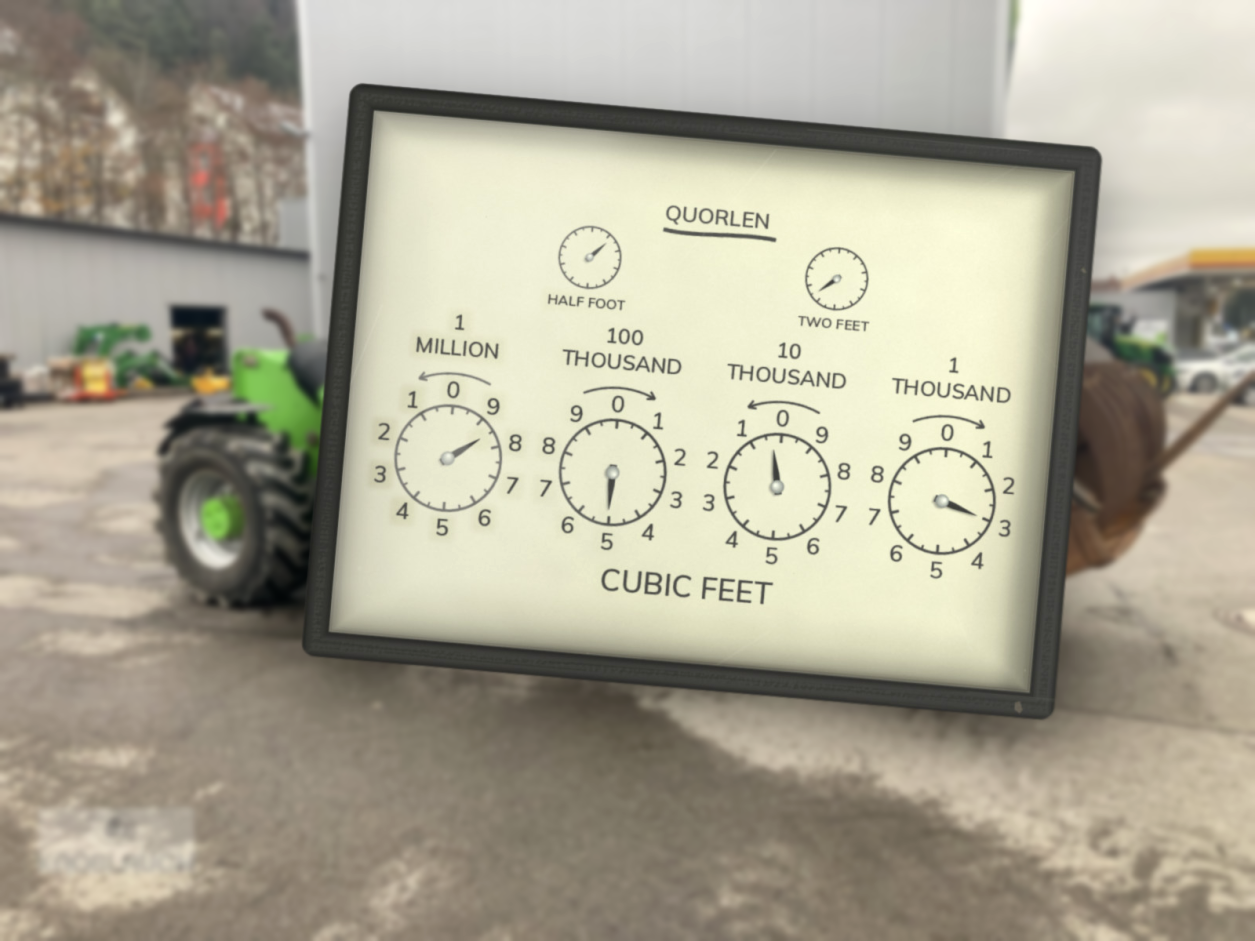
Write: 850300 (ft³)
